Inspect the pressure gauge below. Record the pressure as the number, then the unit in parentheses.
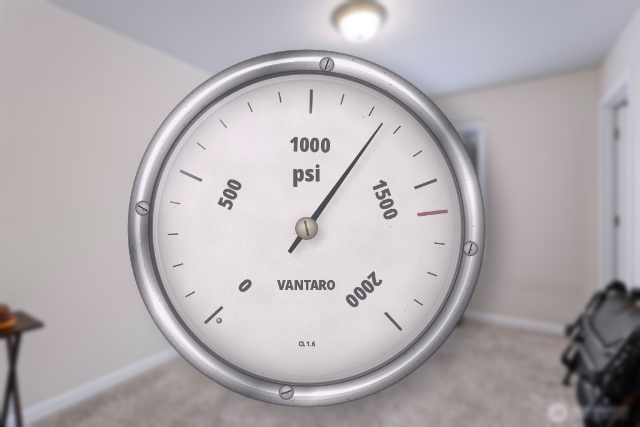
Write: 1250 (psi)
